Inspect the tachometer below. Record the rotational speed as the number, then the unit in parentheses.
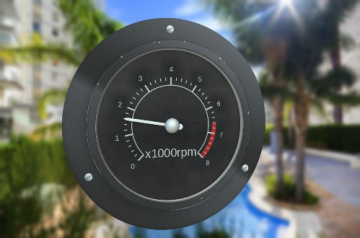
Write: 1600 (rpm)
